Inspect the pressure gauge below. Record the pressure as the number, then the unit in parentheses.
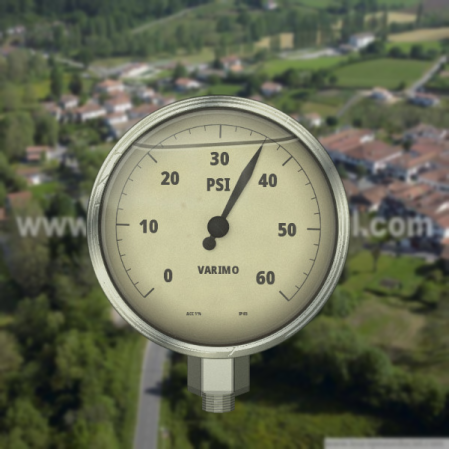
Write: 36 (psi)
